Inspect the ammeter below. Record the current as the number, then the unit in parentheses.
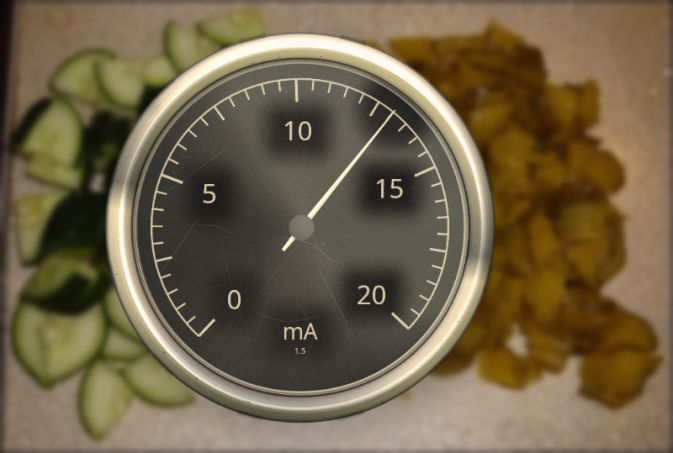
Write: 13 (mA)
